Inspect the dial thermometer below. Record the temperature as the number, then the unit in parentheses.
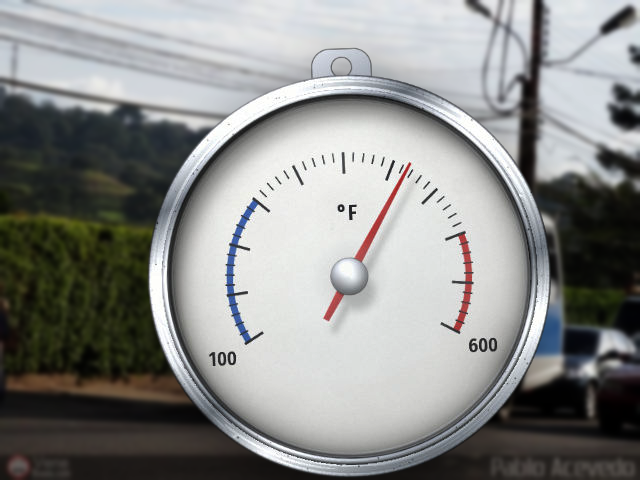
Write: 415 (°F)
